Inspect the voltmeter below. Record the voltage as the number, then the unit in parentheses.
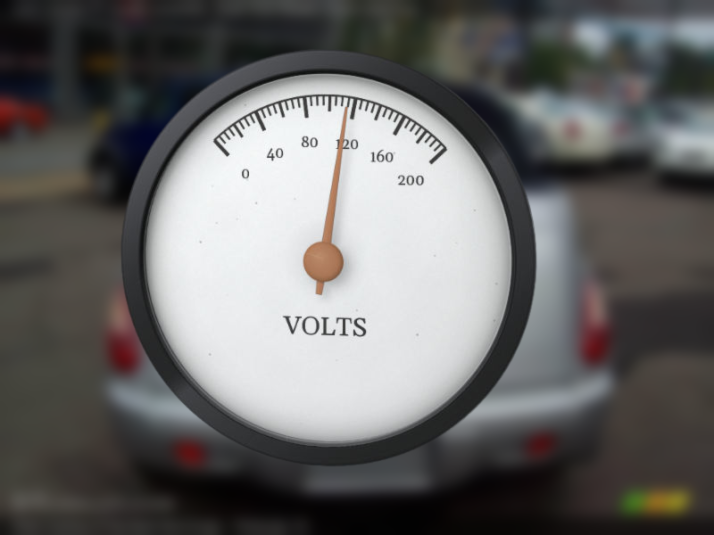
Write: 115 (V)
